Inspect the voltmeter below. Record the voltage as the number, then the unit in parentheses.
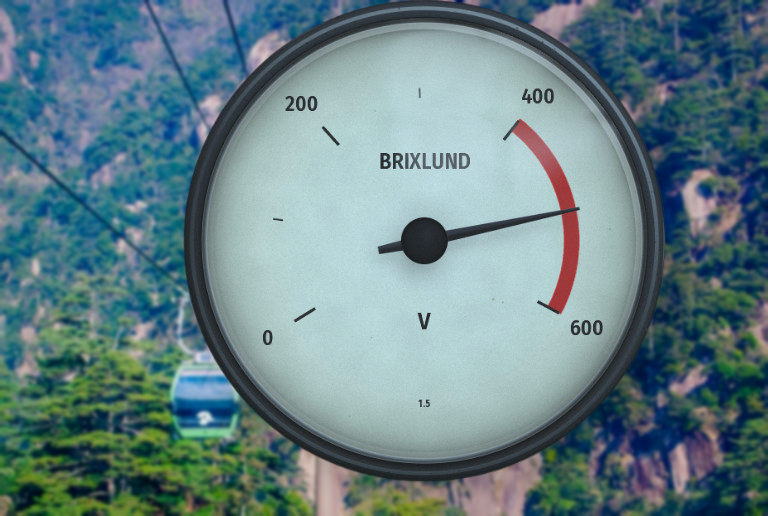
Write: 500 (V)
